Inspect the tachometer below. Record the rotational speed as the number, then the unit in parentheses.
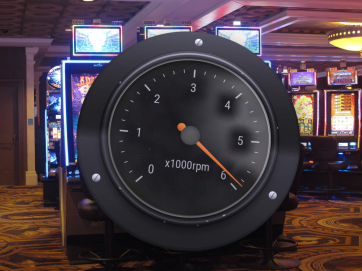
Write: 5900 (rpm)
